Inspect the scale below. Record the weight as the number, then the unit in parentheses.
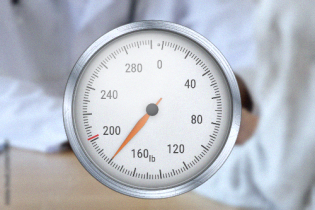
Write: 180 (lb)
